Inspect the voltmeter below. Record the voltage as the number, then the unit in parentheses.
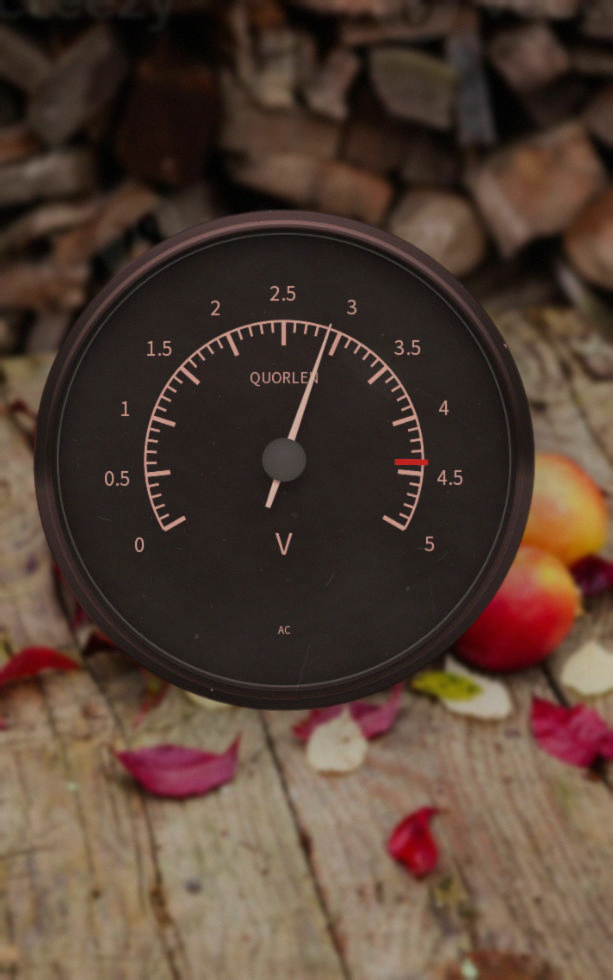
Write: 2.9 (V)
